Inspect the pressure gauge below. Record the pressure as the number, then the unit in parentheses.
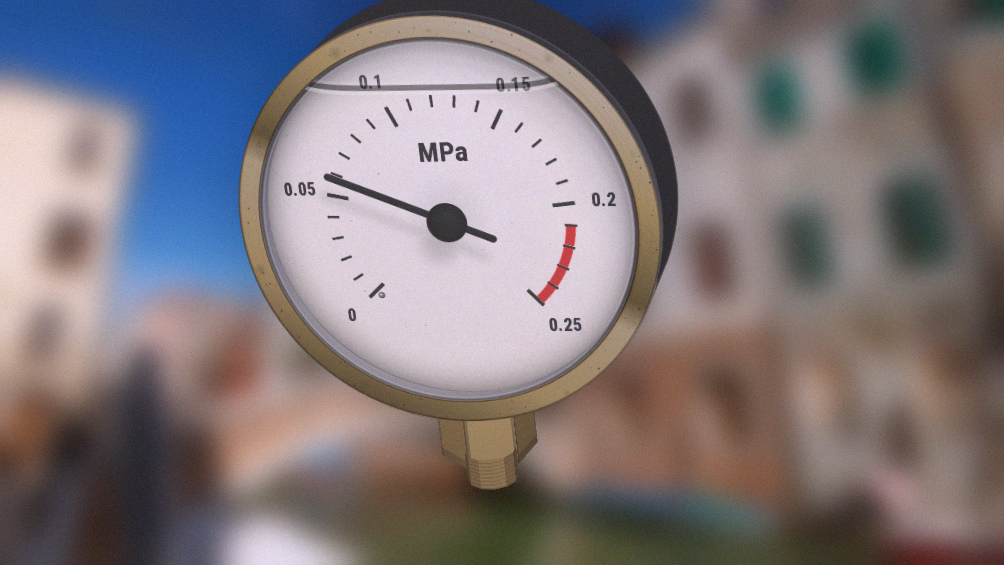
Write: 0.06 (MPa)
